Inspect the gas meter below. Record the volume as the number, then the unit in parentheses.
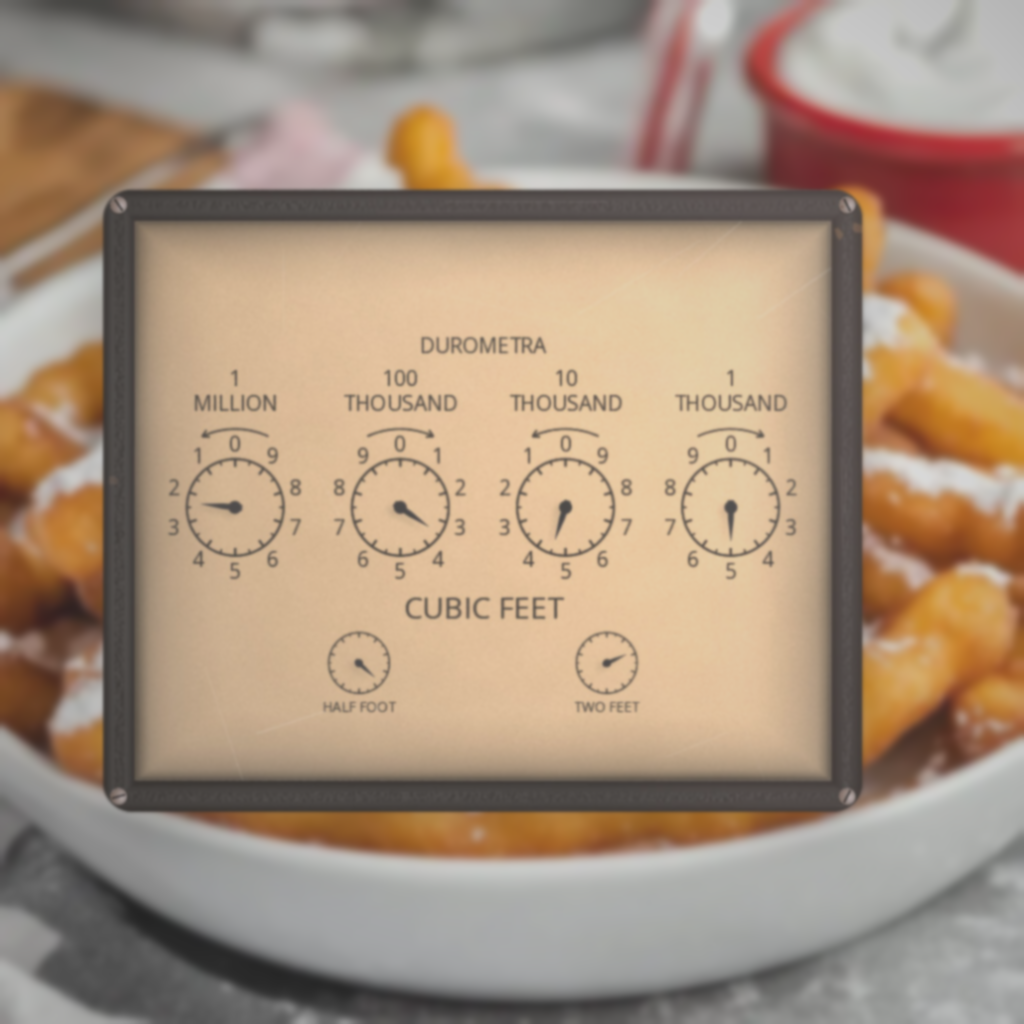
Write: 234500 (ft³)
